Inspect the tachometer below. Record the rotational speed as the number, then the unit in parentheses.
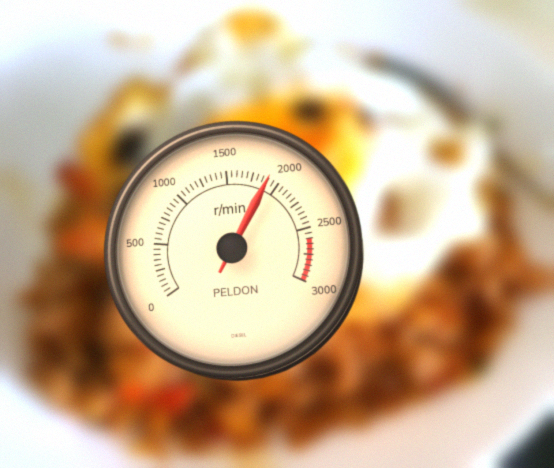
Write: 1900 (rpm)
